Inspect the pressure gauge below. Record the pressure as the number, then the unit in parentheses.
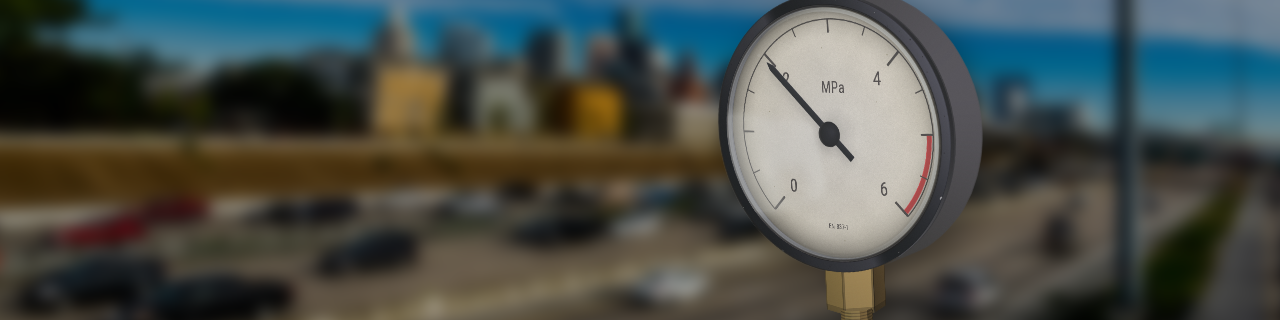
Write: 2 (MPa)
